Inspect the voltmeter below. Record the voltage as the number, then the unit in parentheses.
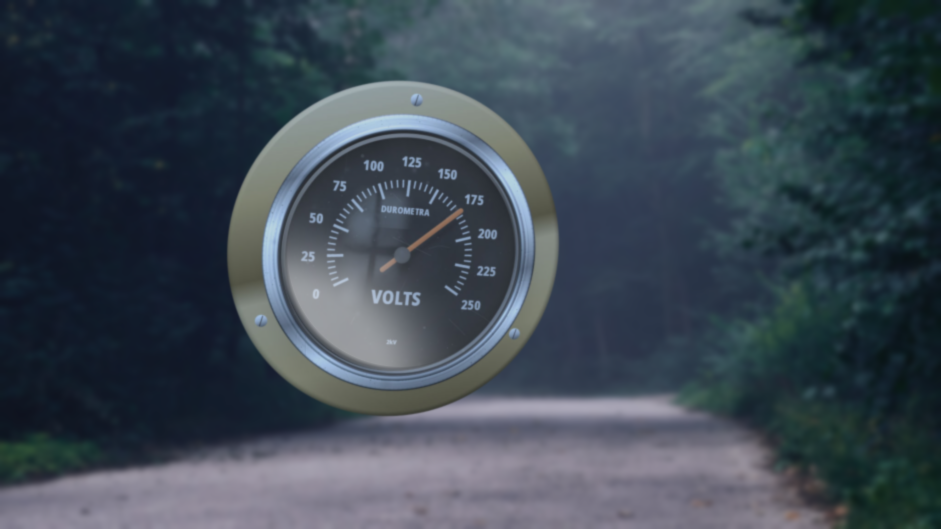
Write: 175 (V)
